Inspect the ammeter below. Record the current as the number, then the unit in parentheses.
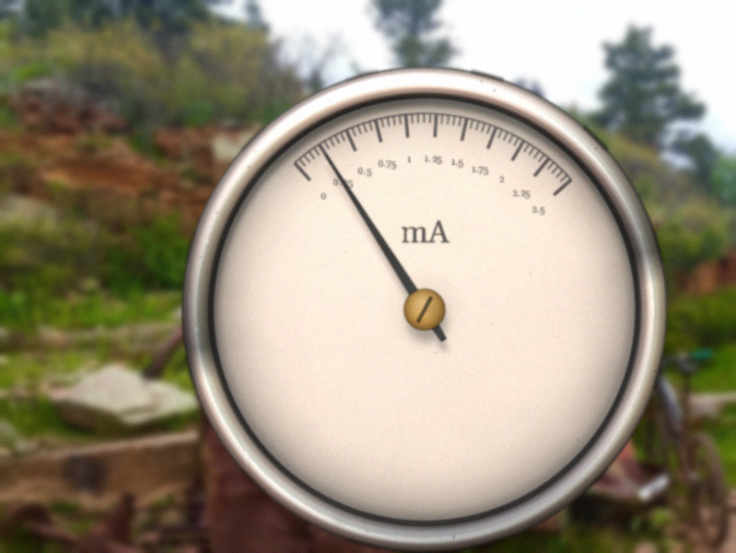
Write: 0.25 (mA)
